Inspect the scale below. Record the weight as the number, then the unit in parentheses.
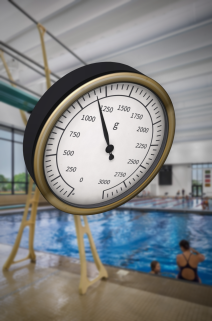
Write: 1150 (g)
